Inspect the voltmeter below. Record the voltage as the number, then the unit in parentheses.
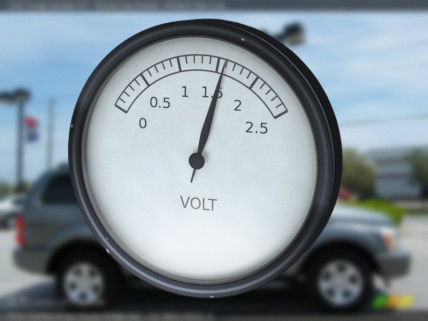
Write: 1.6 (V)
